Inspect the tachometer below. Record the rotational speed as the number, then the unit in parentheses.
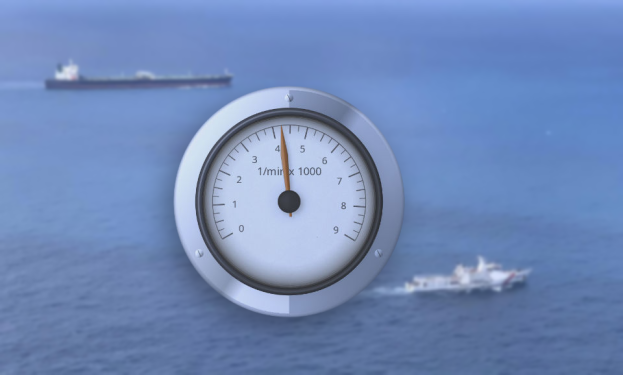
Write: 4250 (rpm)
